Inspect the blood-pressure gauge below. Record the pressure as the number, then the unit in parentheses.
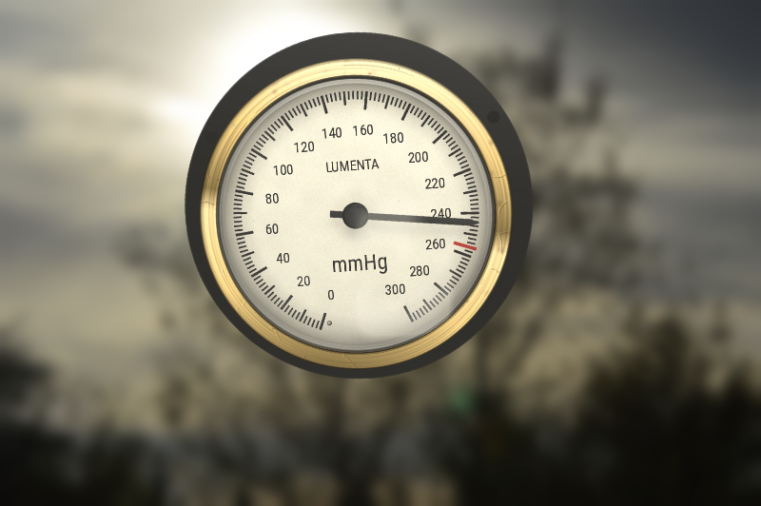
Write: 244 (mmHg)
